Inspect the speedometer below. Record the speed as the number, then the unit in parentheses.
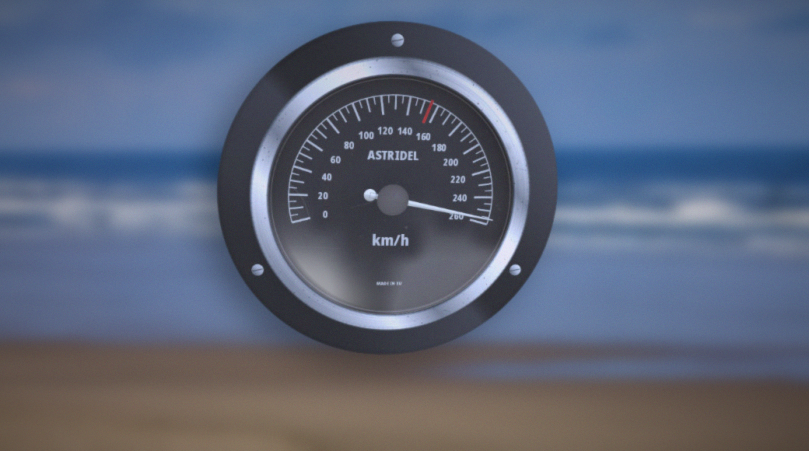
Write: 255 (km/h)
